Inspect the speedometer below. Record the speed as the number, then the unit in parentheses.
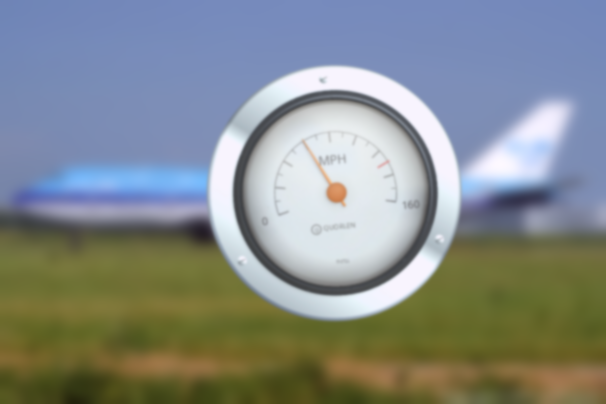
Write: 60 (mph)
